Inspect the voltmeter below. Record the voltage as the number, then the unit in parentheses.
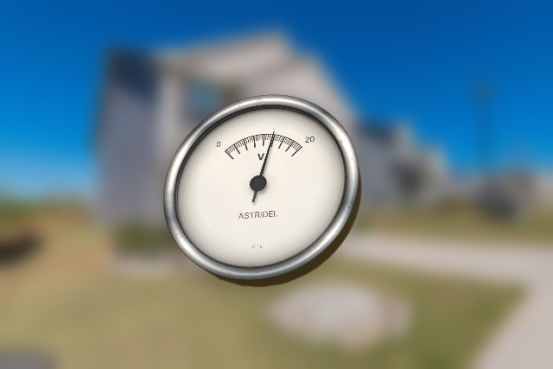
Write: 12.5 (V)
